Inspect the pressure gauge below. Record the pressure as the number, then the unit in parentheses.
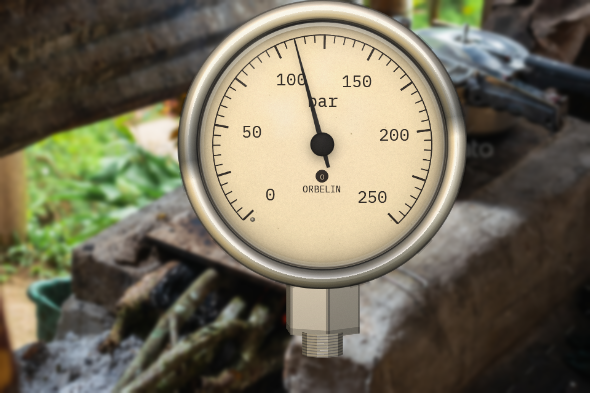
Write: 110 (bar)
